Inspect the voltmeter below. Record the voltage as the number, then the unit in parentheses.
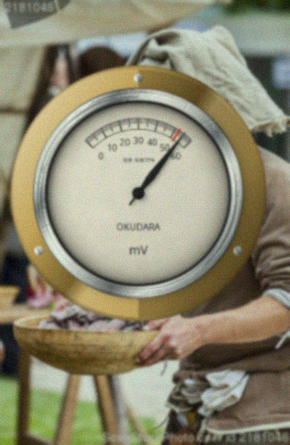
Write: 55 (mV)
